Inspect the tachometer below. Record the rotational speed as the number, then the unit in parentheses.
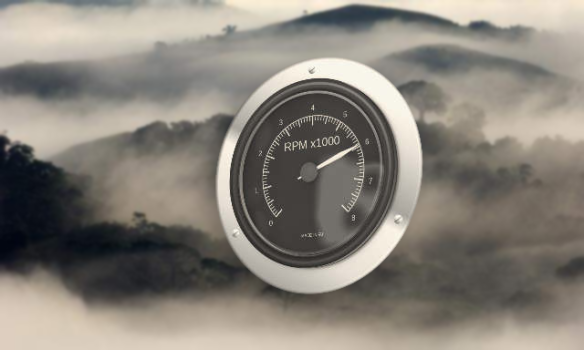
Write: 6000 (rpm)
